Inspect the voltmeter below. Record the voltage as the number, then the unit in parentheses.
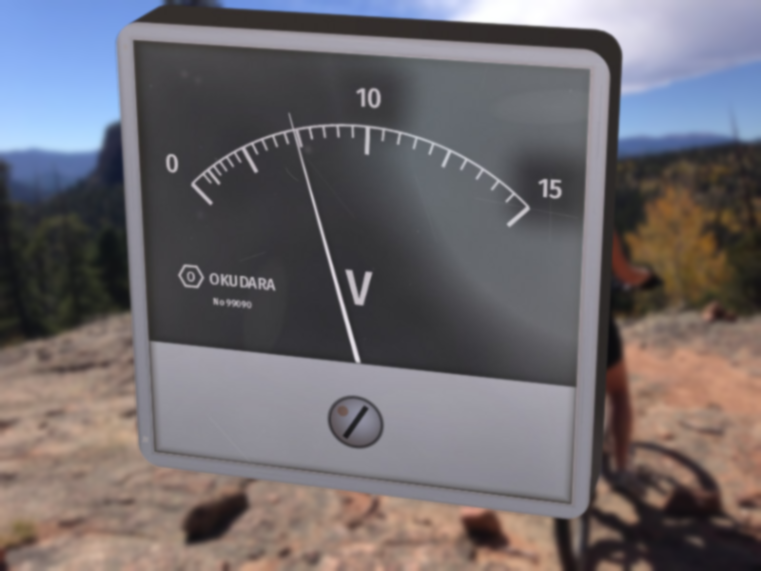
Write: 7.5 (V)
